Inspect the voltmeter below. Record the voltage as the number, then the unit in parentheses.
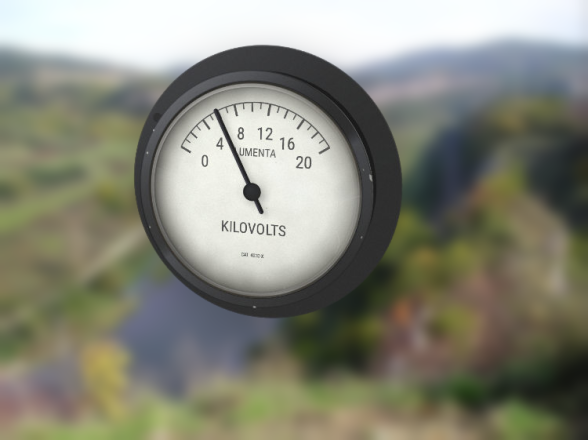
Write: 6 (kV)
